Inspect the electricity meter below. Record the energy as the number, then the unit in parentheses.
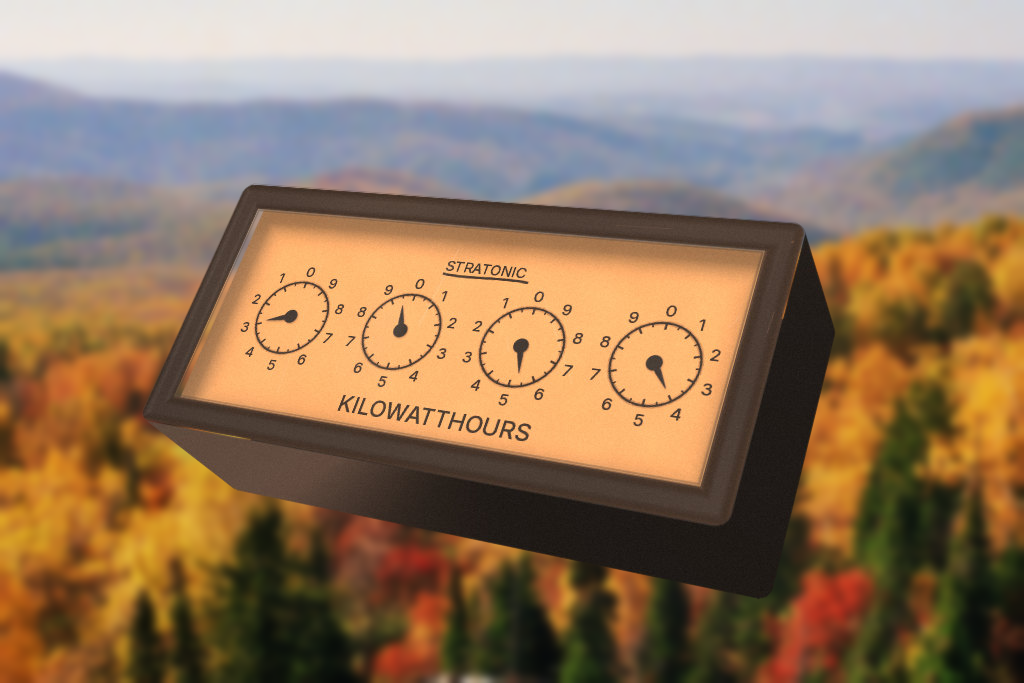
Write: 2954 (kWh)
